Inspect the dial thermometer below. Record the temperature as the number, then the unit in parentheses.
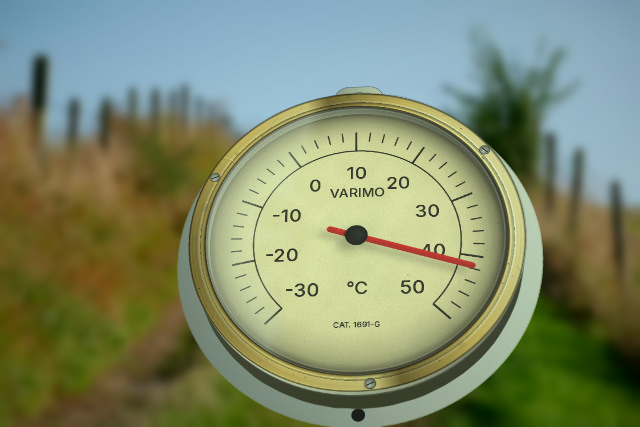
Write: 42 (°C)
